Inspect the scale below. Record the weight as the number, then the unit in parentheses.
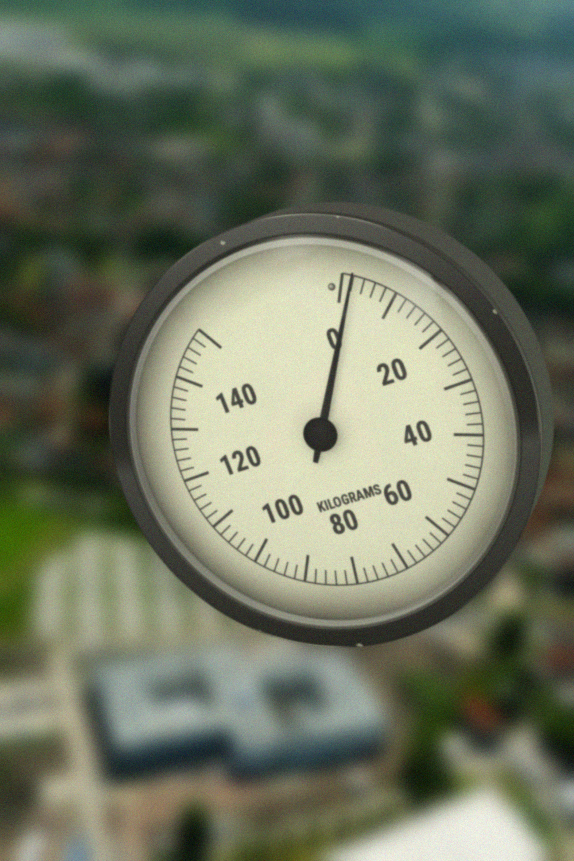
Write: 2 (kg)
